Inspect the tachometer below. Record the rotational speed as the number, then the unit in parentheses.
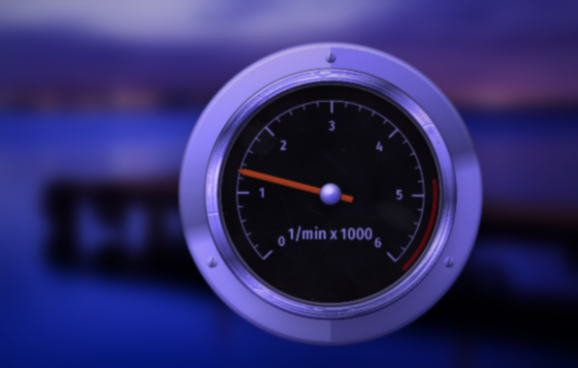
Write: 1300 (rpm)
